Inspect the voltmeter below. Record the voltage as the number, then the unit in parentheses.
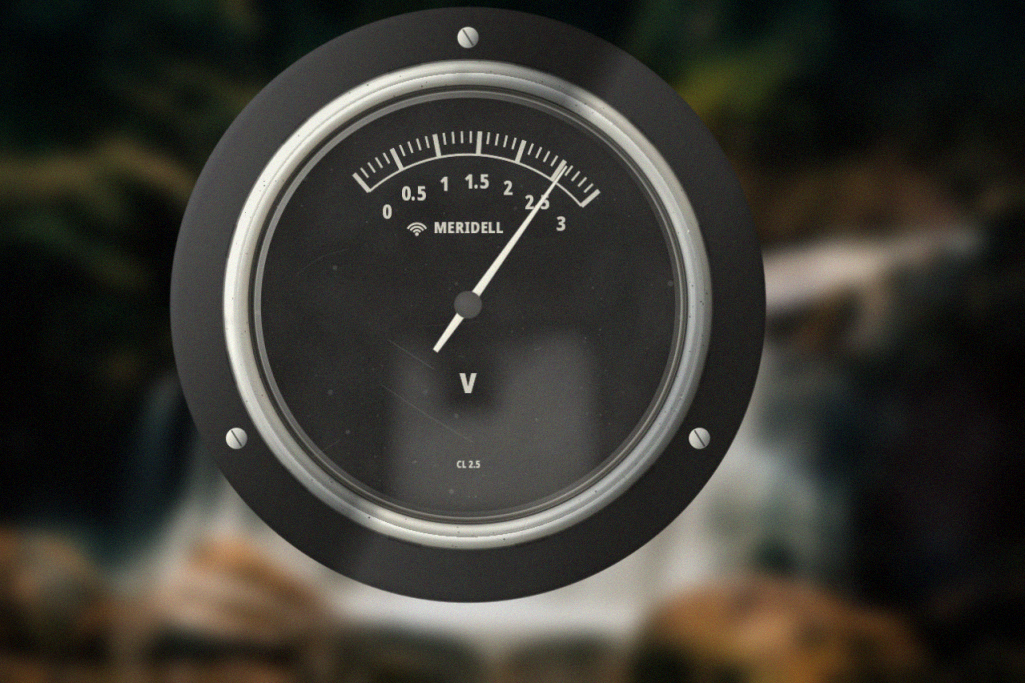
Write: 2.55 (V)
